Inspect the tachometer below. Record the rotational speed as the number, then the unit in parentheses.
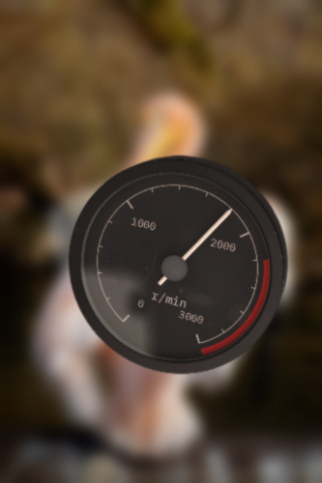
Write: 1800 (rpm)
